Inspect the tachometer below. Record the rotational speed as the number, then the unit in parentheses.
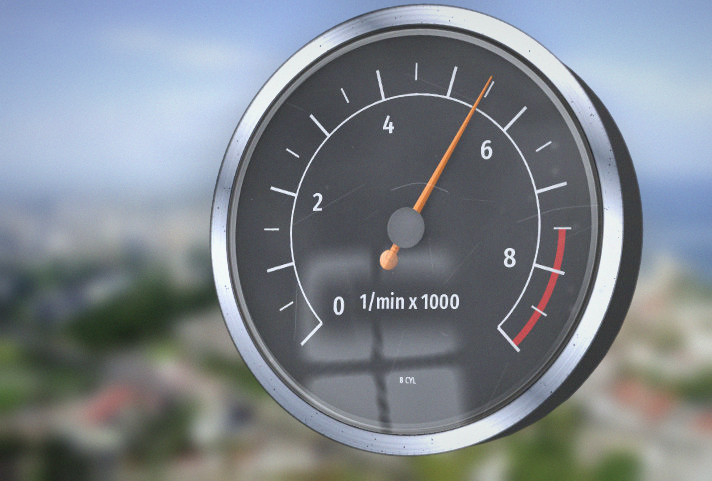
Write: 5500 (rpm)
